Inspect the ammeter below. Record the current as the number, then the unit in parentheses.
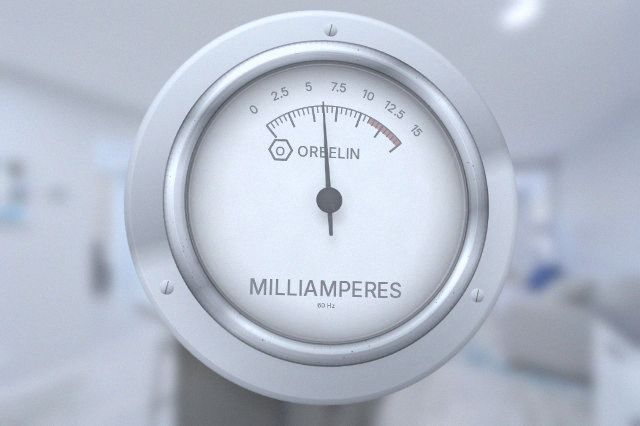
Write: 6 (mA)
